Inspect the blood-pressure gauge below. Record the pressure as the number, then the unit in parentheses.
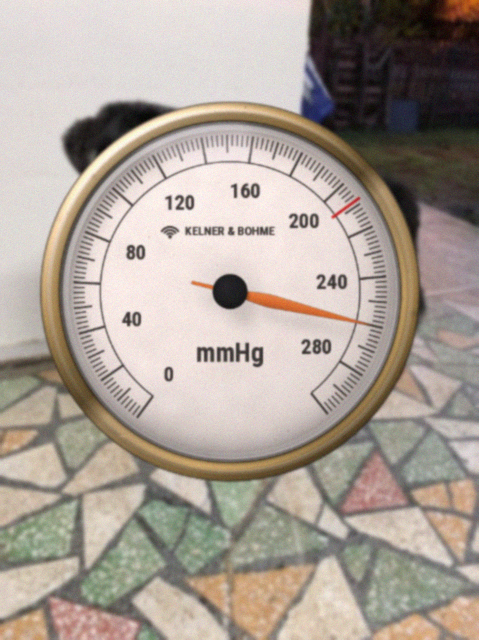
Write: 260 (mmHg)
